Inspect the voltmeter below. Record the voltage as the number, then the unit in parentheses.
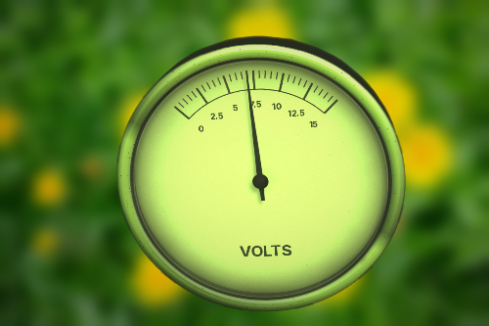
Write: 7 (V)
